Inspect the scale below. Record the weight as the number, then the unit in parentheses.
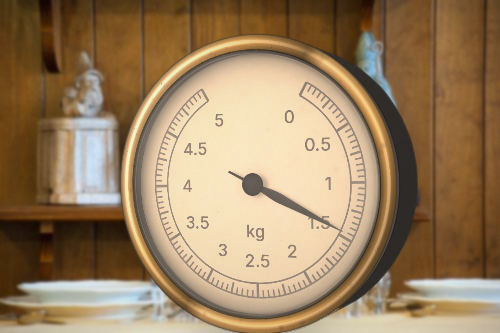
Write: 1.45 (kg)
